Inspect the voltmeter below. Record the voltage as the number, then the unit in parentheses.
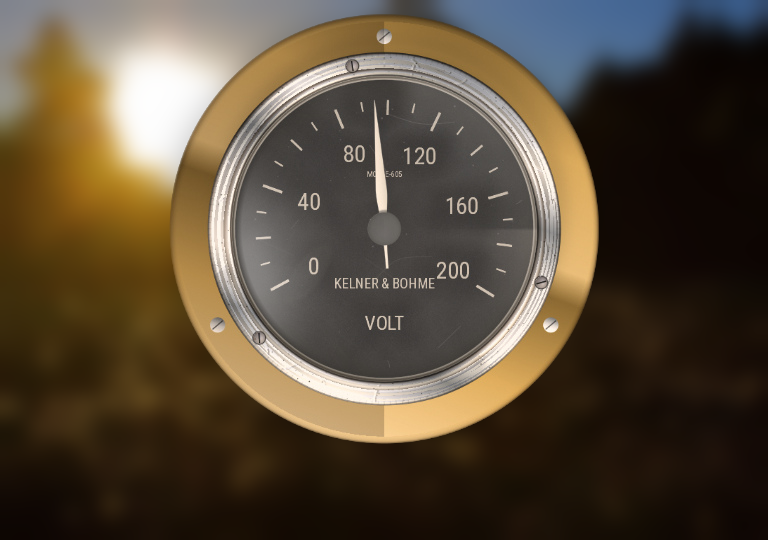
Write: 95 (V)
